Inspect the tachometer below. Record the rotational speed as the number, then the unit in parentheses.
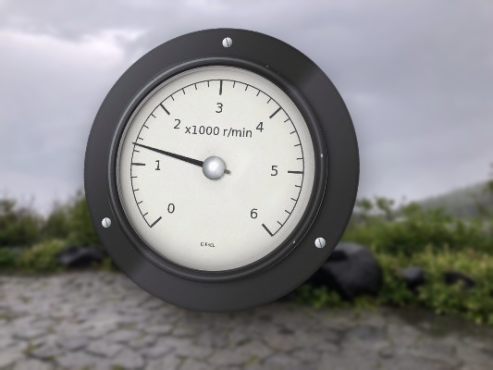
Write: 1300 (rpm)
